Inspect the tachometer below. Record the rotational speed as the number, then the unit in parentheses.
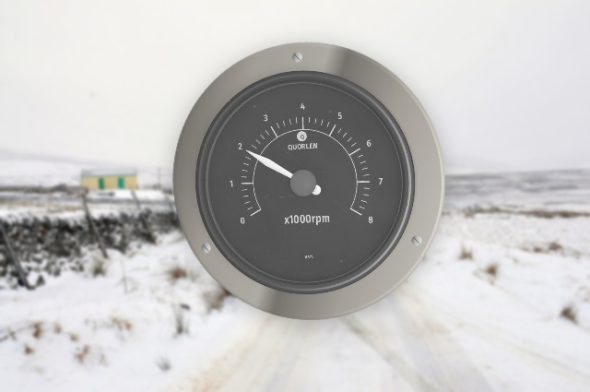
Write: 2000 (rpm)
